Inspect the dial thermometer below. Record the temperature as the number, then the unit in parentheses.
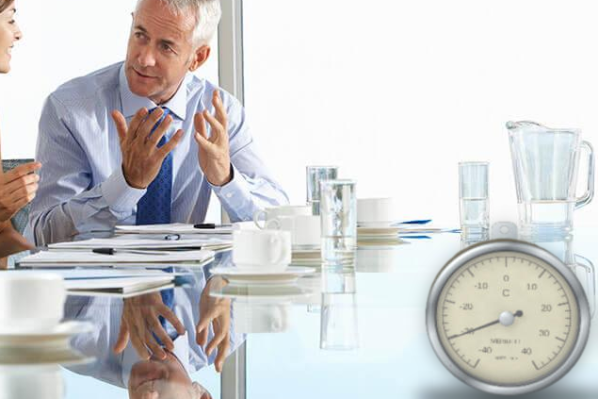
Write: -30 (°C)
